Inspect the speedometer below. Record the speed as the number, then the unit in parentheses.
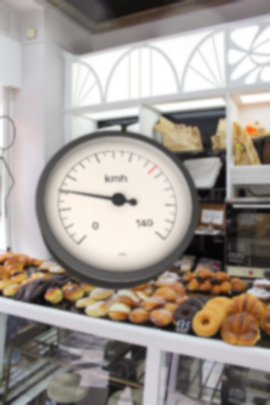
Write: 30 (km/h)
